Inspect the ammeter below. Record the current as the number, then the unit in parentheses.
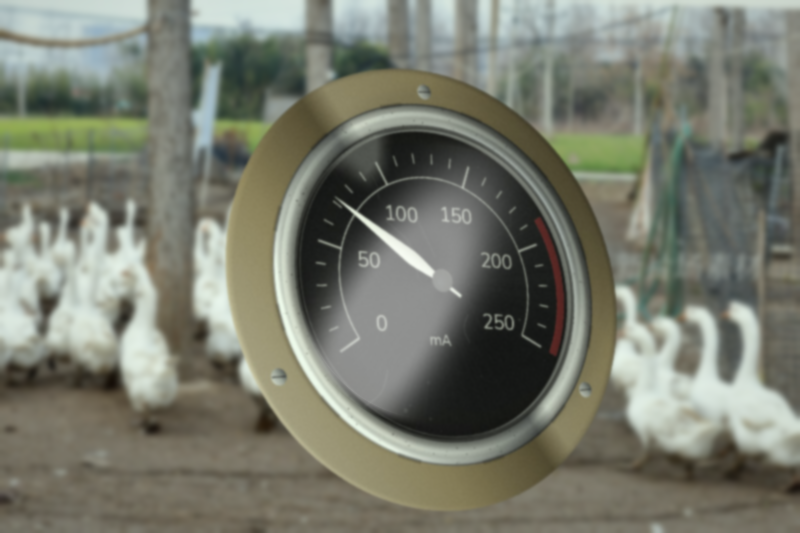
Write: 70 (mA)
